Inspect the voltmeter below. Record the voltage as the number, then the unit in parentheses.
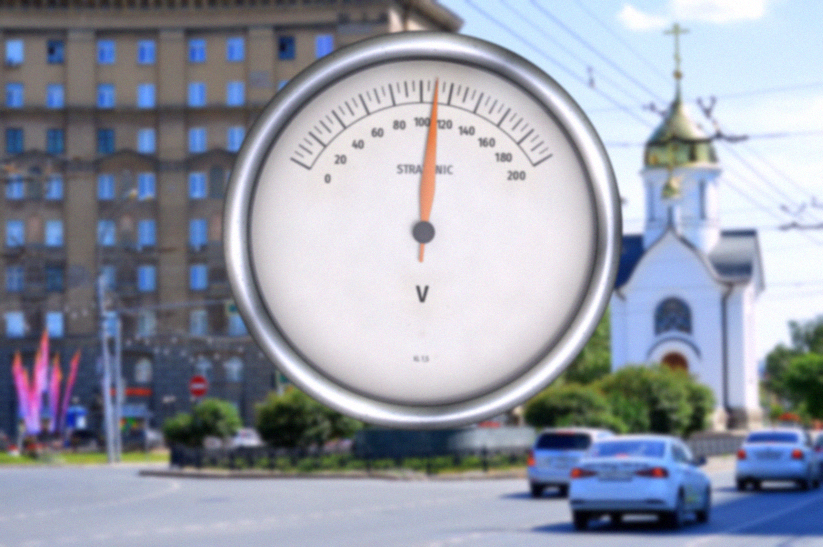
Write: 110 (V)
